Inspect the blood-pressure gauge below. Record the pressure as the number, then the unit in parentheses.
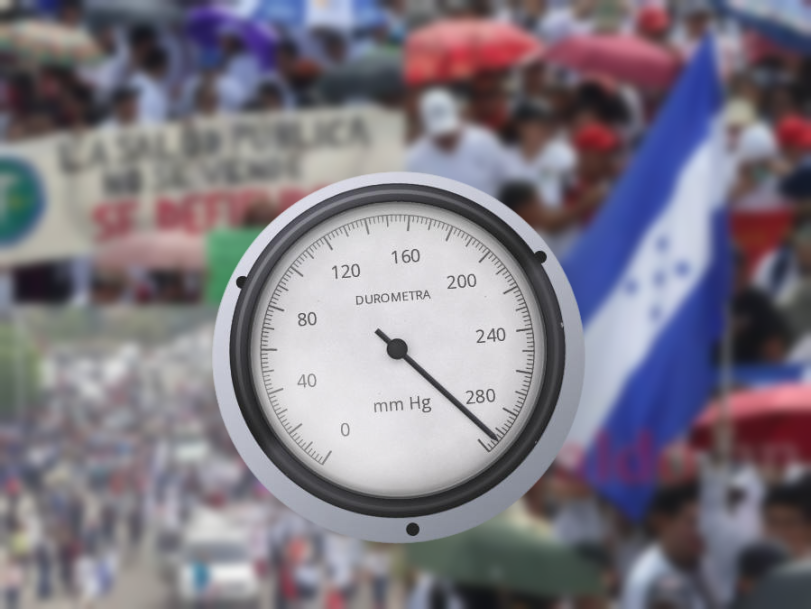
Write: 294 (mmHg)
